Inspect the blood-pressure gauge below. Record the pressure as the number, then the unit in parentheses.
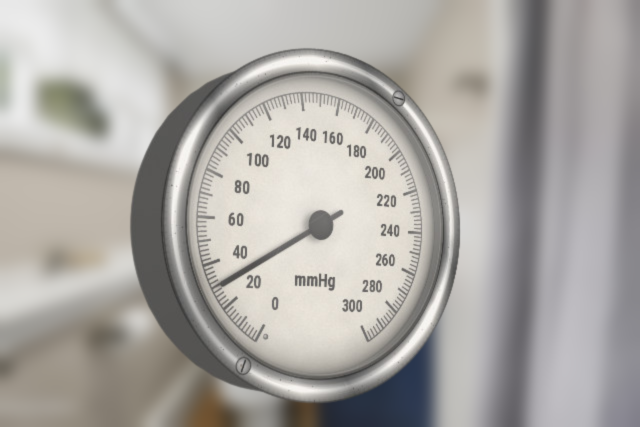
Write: 30 (mmHg)
